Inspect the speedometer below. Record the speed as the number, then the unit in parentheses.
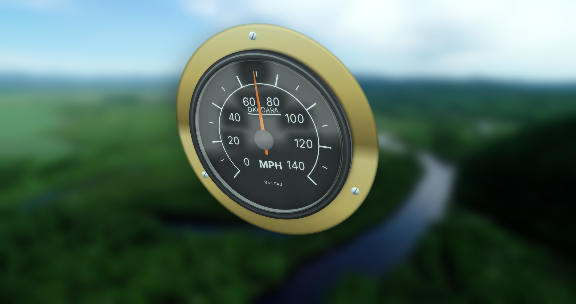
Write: 70 (mph)
